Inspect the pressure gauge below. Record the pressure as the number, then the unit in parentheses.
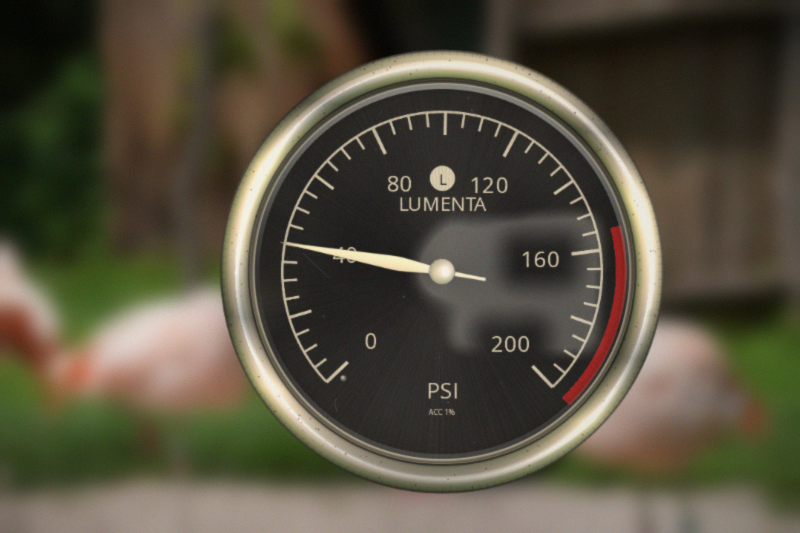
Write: 40 (psi)
